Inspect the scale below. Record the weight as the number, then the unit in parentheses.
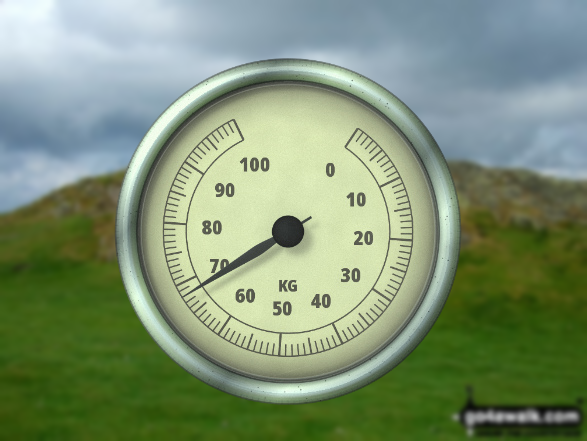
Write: 68 (kg)
